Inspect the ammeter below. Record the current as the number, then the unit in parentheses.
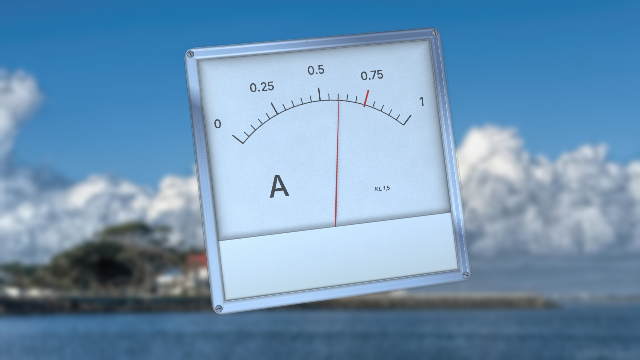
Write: 0.6 (A)
